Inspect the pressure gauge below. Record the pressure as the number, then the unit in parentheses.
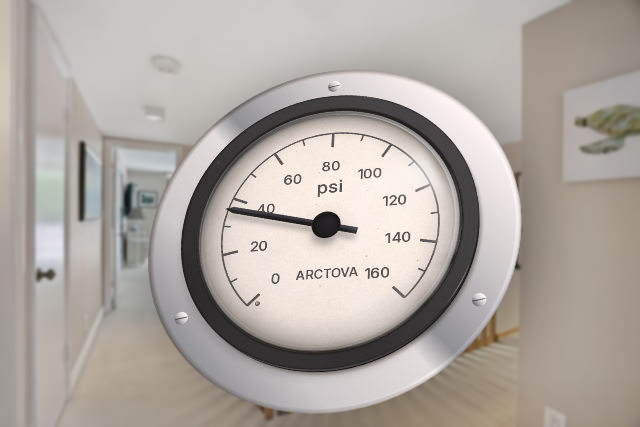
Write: 35 (psi)
